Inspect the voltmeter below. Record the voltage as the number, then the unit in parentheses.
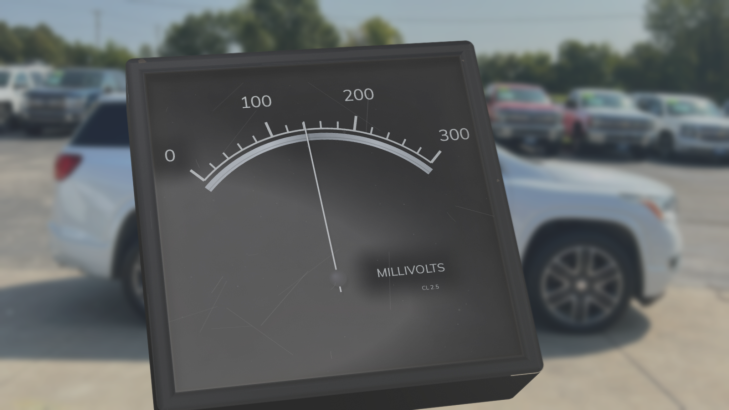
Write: 140 (mV)
